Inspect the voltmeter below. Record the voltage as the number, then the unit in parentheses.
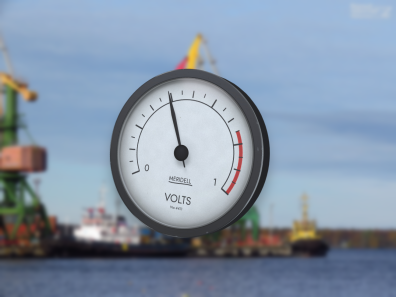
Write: 0.4 (V)
